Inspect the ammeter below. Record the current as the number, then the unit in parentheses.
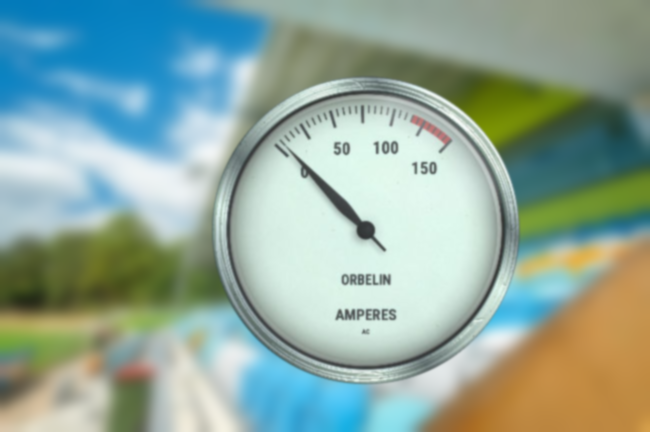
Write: 5 (A)
